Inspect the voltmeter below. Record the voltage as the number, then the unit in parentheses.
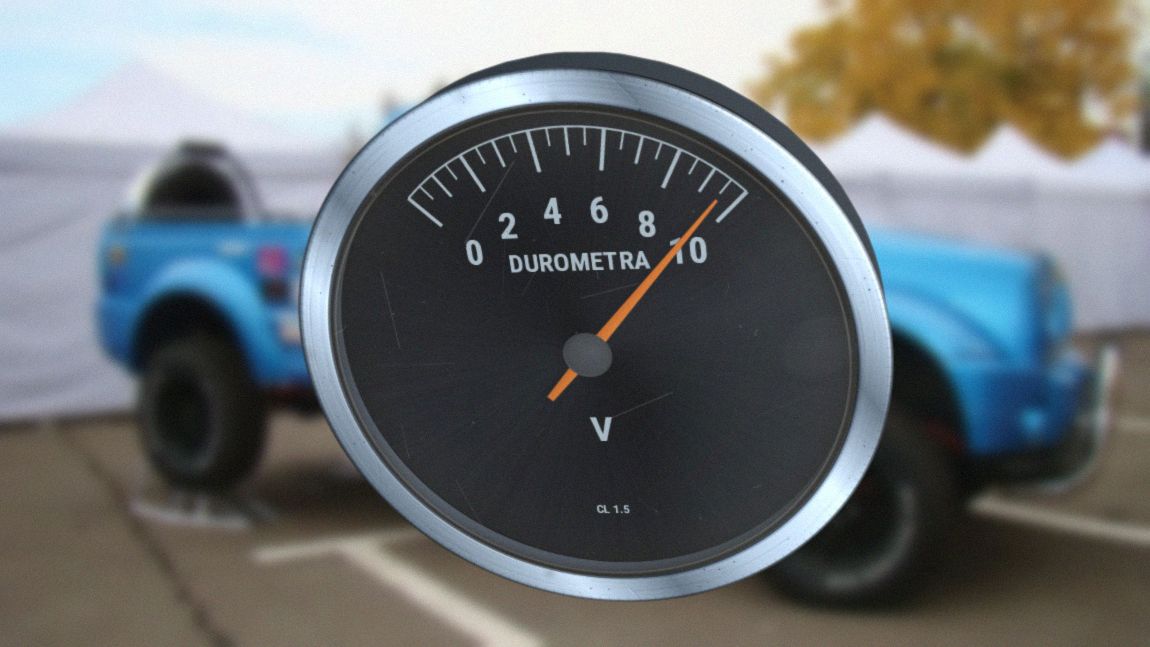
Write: 9.5 (V)
